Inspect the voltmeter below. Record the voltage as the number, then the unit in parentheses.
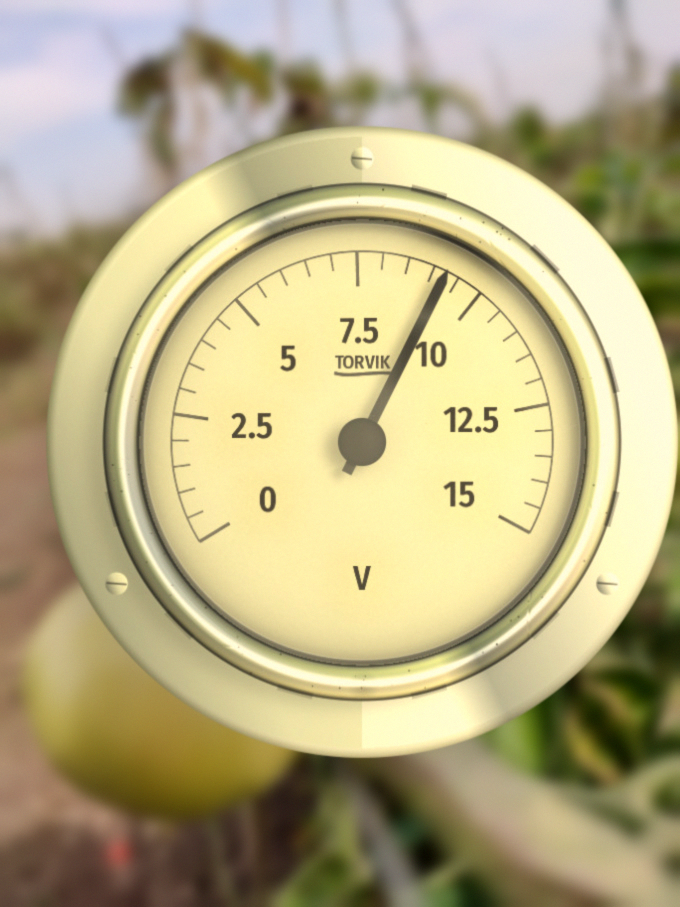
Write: 9.25 (V)
